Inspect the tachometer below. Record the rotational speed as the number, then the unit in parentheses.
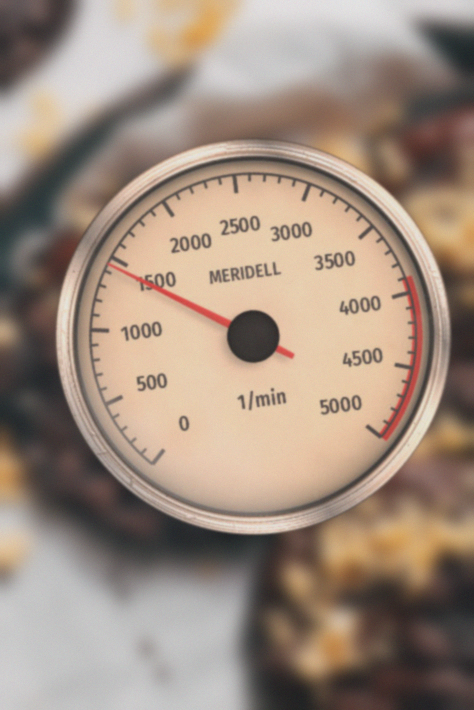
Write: 1450 (rpm)
